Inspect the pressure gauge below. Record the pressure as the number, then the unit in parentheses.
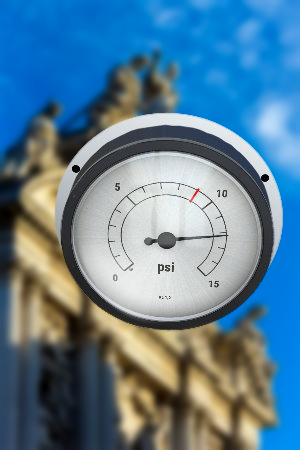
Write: 12 (psi)
